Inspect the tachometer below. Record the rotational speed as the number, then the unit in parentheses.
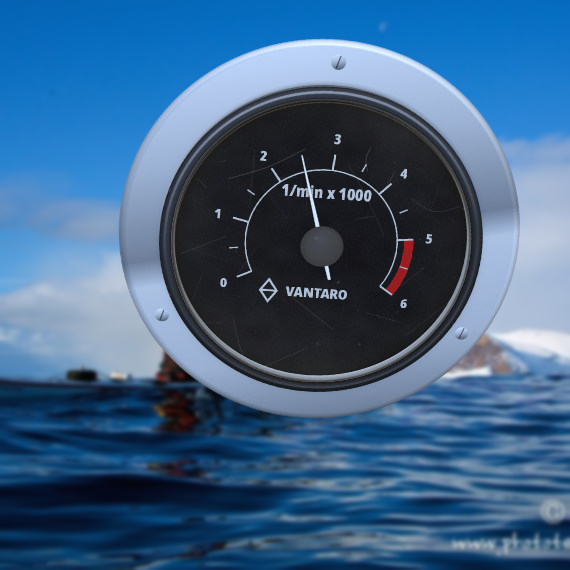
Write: 2500 (rpm)
